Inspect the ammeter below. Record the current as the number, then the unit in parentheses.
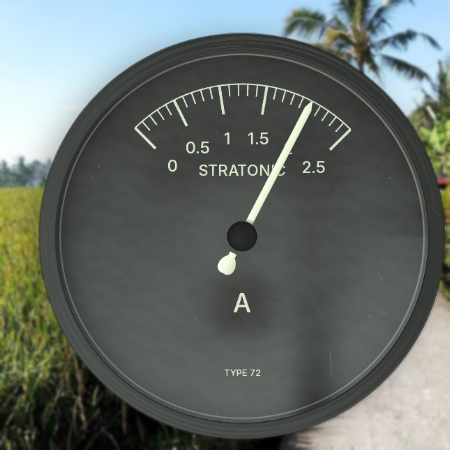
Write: 2 (A)
